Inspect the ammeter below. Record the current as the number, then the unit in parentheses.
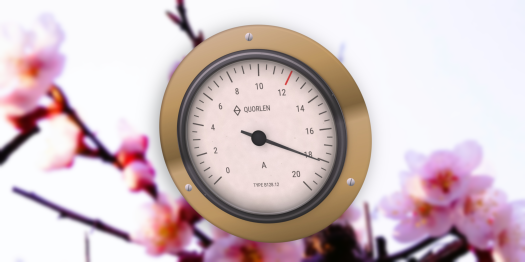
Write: 18 (A)
